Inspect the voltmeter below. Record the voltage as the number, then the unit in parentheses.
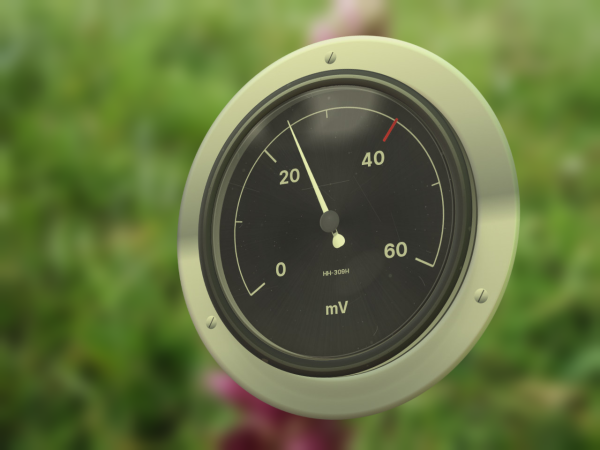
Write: 25 (mV)
